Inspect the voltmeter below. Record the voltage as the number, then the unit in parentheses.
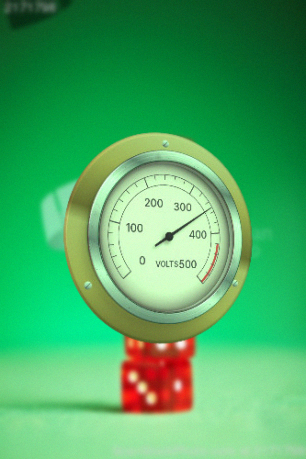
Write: 350 (V)
